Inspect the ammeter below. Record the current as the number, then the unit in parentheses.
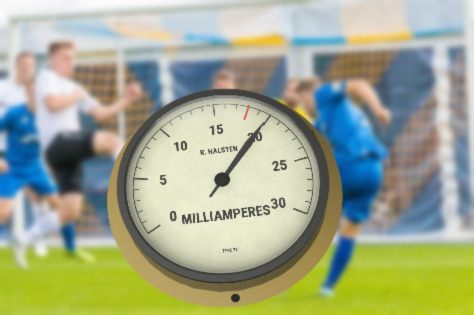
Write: 20 (mA)
